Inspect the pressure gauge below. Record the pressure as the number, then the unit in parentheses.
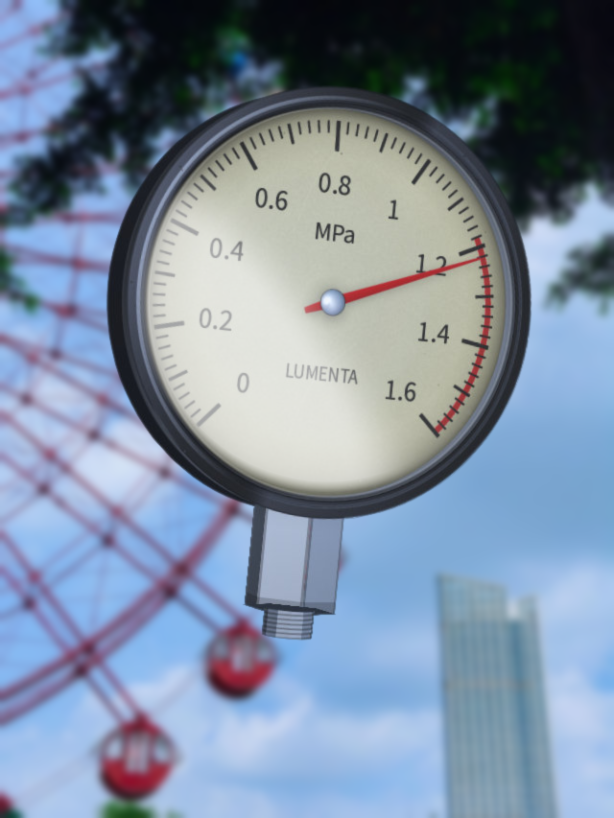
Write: 1.22 (MPa)
